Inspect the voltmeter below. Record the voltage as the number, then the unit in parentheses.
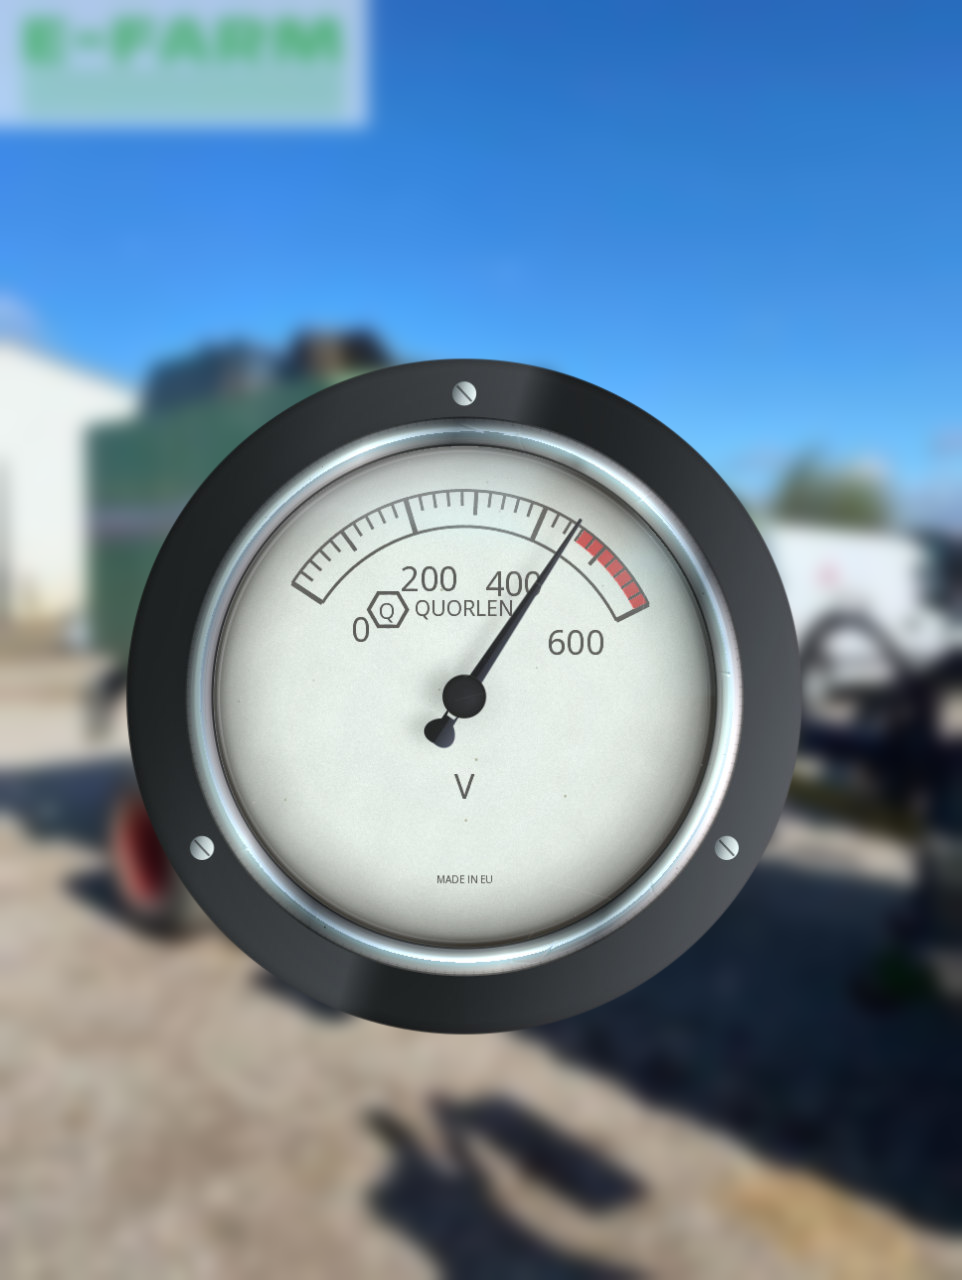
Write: 450 (V)
